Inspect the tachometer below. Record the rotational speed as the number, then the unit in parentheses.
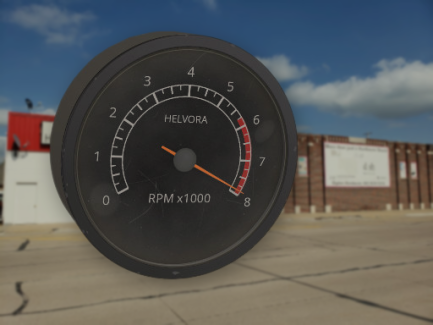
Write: 7875 (rpm)
